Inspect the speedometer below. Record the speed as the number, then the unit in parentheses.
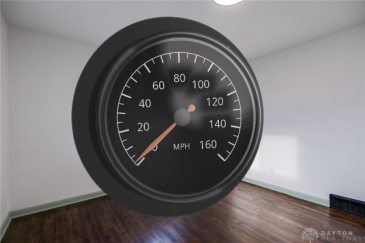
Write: 2.5 (mph)
